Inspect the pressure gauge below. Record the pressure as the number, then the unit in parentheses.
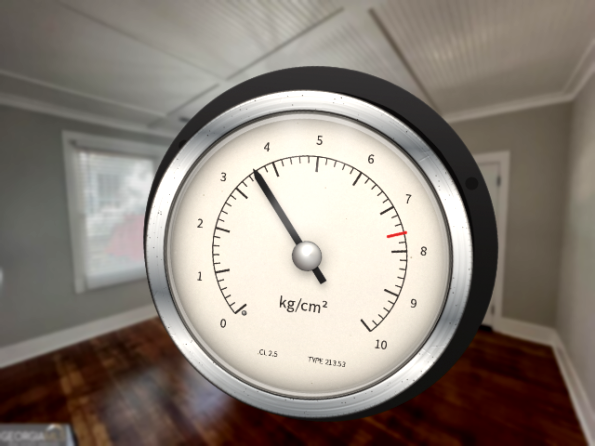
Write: 3.6 (kg/cm²)
